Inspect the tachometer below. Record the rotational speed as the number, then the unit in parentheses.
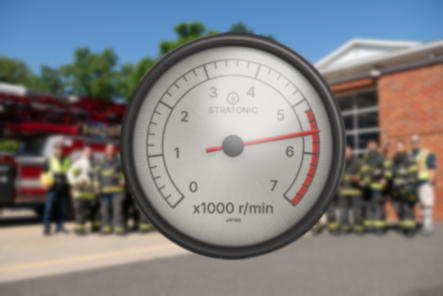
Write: 5600 (rpm)
